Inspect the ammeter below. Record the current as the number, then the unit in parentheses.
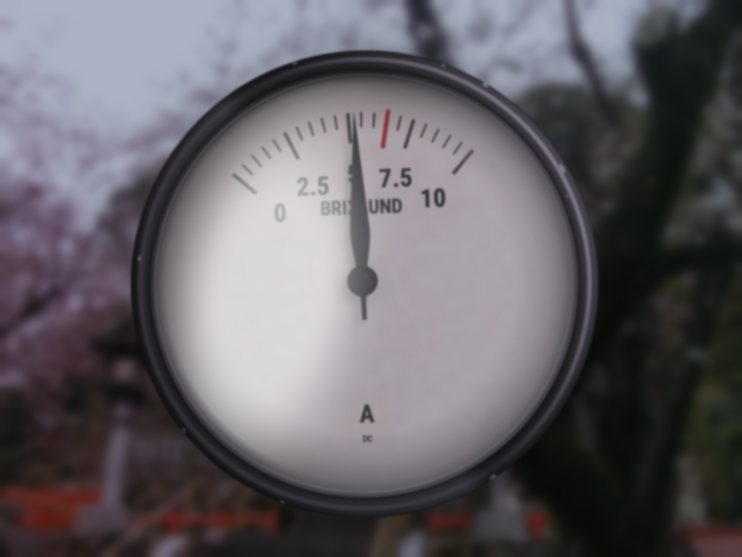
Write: 5.25 (A)
